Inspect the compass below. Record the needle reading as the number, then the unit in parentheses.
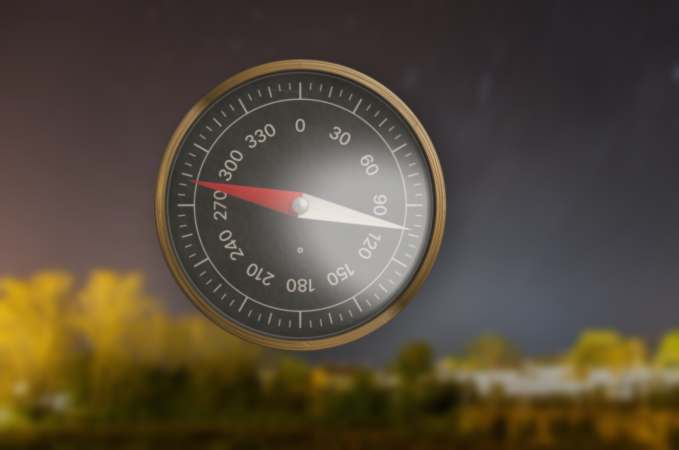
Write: 282.5 (°)
